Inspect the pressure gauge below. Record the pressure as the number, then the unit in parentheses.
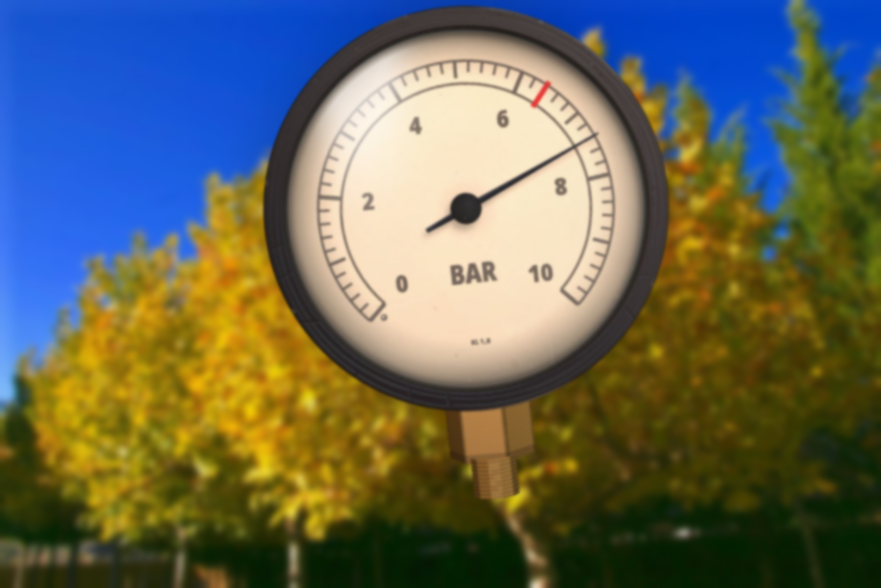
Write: 7.4 (bar)
